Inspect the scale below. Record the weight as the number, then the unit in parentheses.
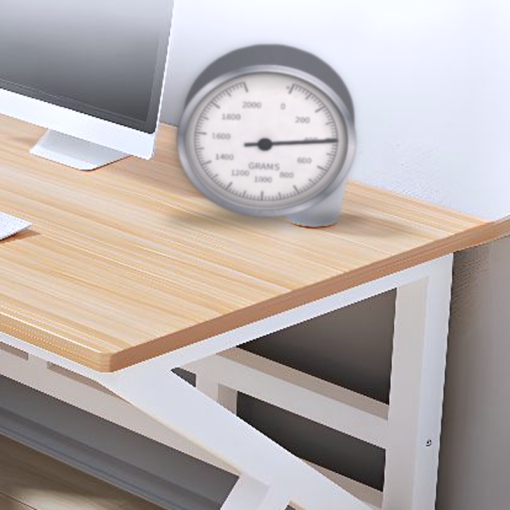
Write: 400 (g)
